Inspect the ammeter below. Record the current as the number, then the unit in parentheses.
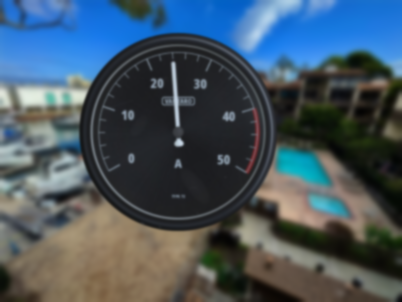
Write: 24 (A)
